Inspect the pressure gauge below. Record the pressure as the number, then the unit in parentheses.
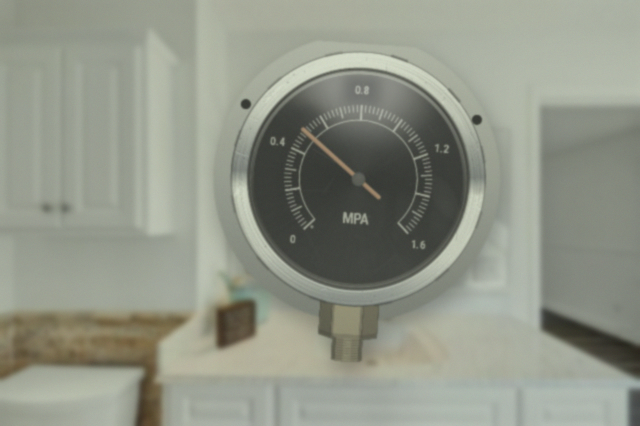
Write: 0.5 (MPa)
